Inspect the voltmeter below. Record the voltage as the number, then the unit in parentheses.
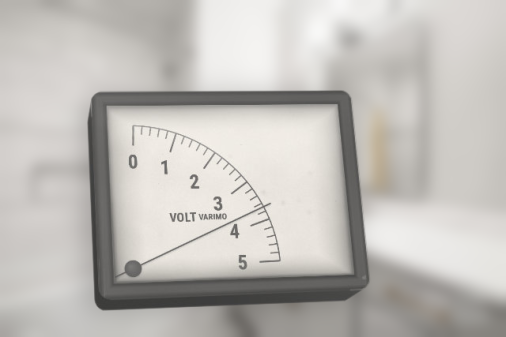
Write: 3.7 (V)
